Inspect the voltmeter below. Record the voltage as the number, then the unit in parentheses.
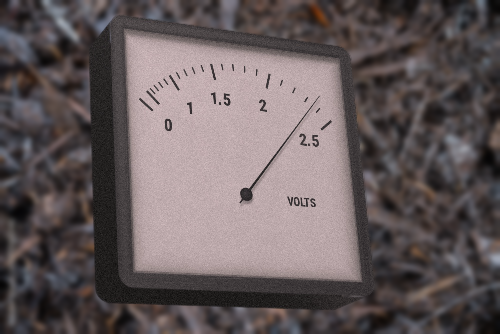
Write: 2.35 (V)
